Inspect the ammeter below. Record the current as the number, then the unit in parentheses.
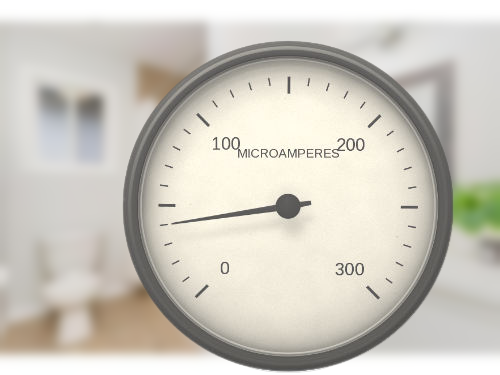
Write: 40 (µA)
